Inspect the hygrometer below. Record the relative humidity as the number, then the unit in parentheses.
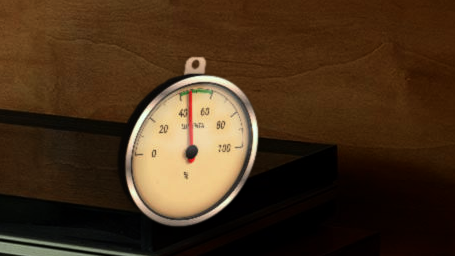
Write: 45 (%)
